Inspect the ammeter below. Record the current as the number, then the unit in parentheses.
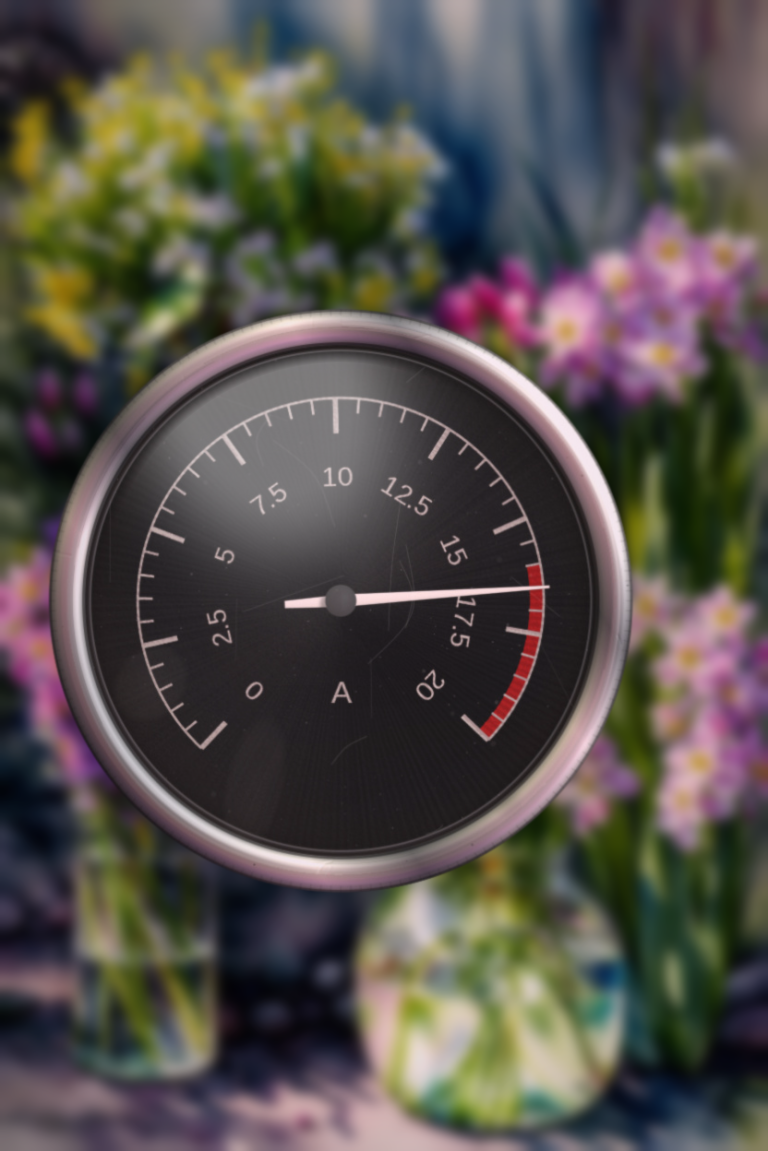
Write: 16.5 (A)
